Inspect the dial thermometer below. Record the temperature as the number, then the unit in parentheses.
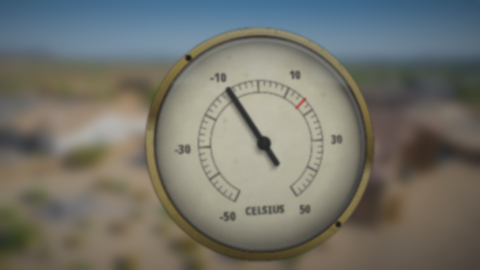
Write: -10 (°C)
